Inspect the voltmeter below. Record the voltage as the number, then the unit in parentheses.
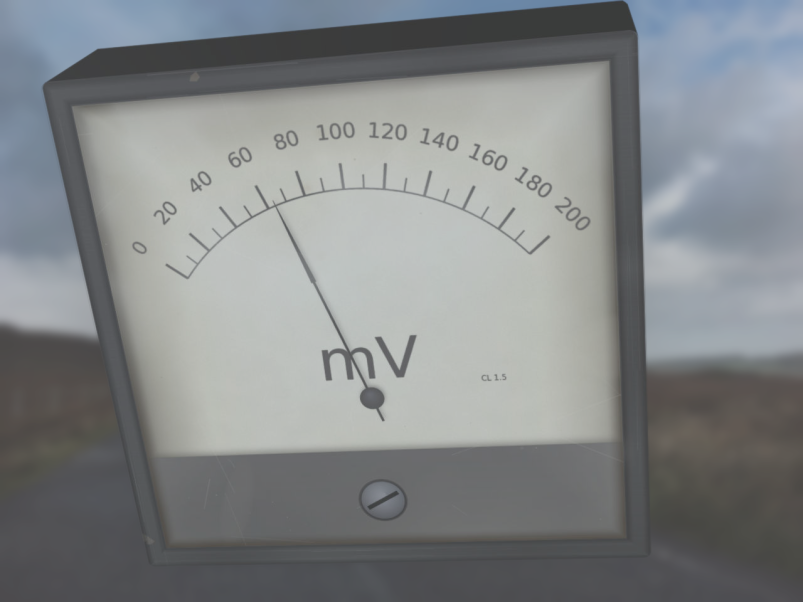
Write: 65 (mV)
